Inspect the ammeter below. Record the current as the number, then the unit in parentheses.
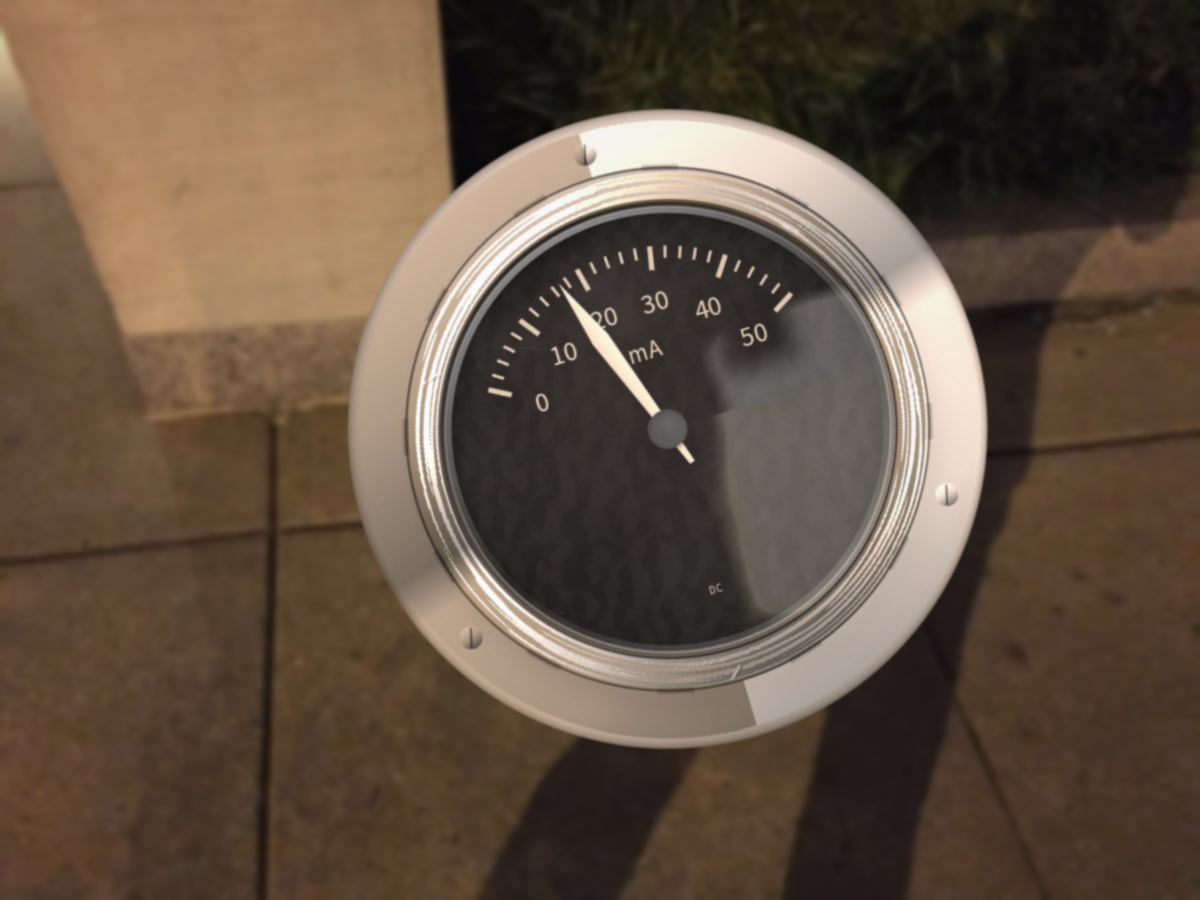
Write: 17 (mA)
